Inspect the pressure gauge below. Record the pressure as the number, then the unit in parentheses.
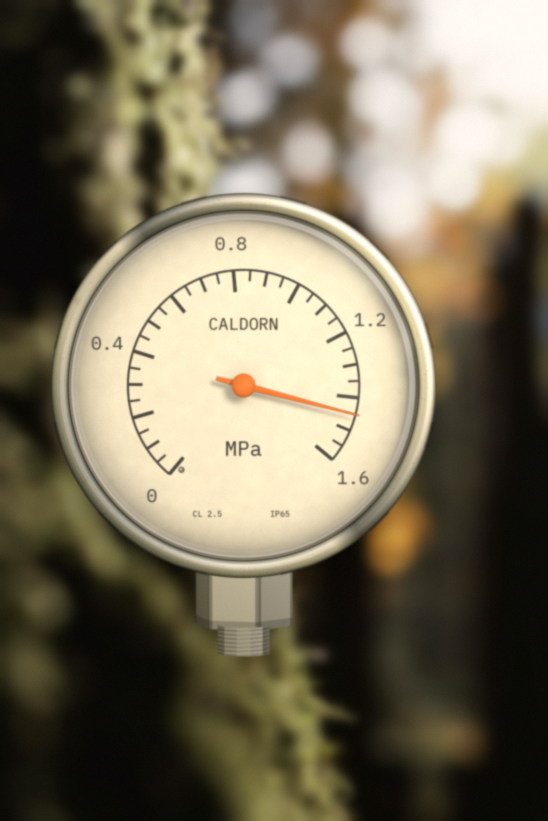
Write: 1.45 (MPa)
